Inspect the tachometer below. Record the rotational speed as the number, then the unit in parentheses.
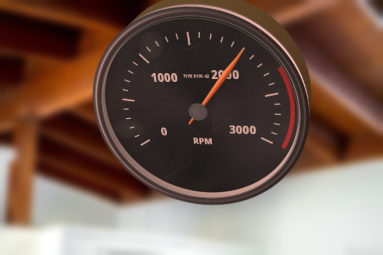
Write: 2000 (rpm)
